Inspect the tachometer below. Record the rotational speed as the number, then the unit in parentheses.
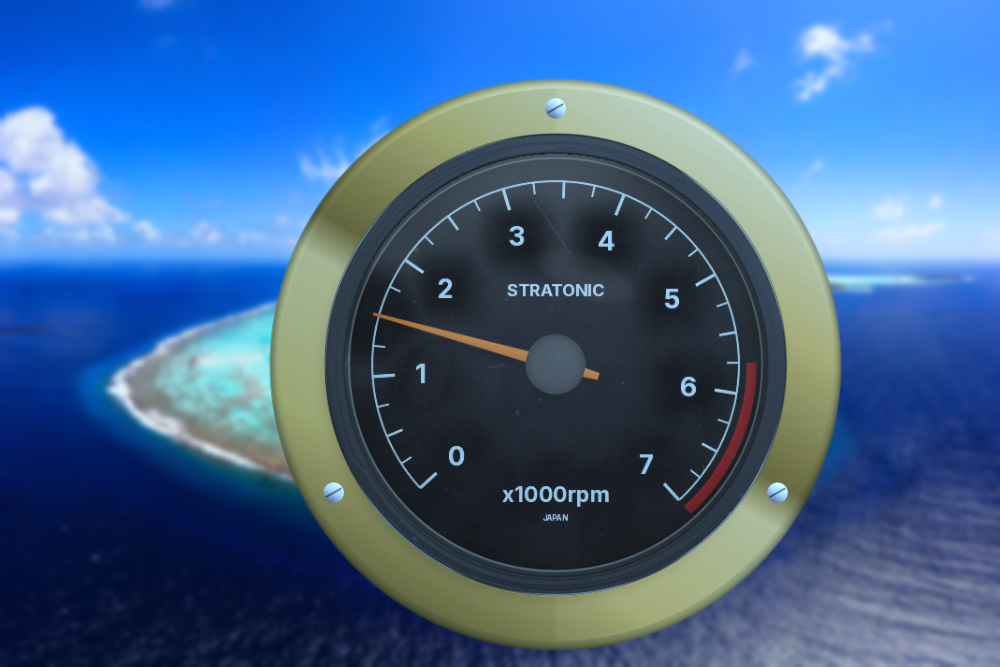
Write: 1500 (rpm)
